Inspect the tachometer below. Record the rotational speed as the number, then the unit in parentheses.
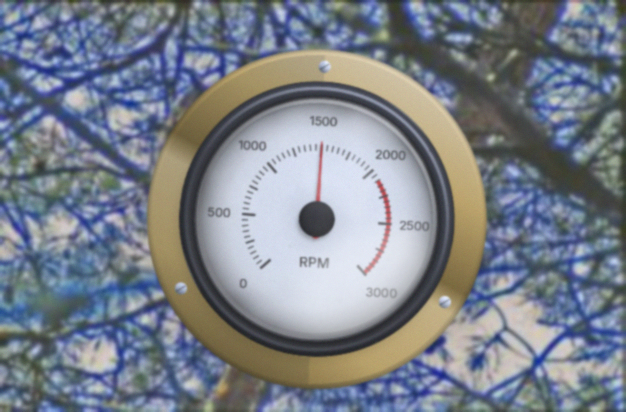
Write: 1500 (rpm)
